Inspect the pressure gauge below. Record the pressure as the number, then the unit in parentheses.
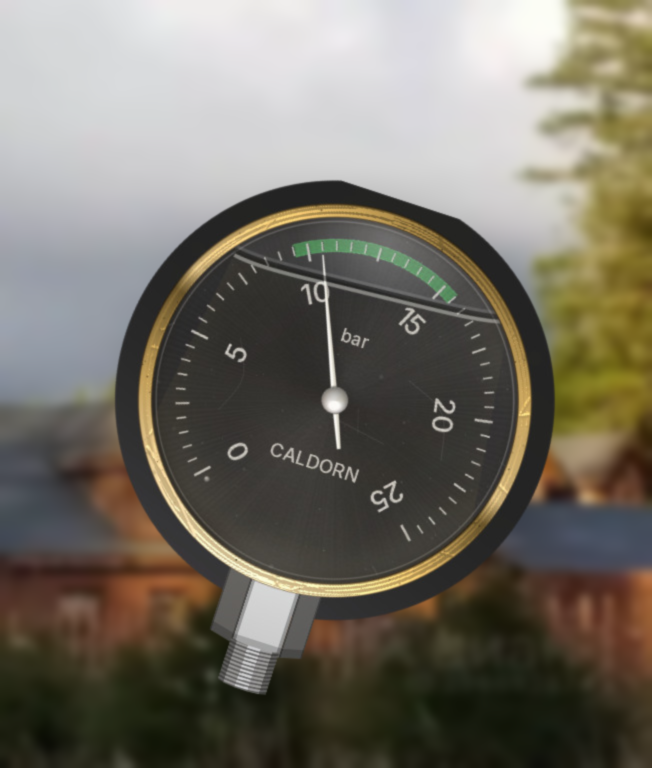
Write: 10.5 (bar)
